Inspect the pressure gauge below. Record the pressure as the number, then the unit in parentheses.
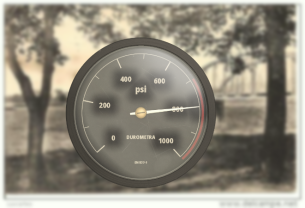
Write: 800 (psi)
